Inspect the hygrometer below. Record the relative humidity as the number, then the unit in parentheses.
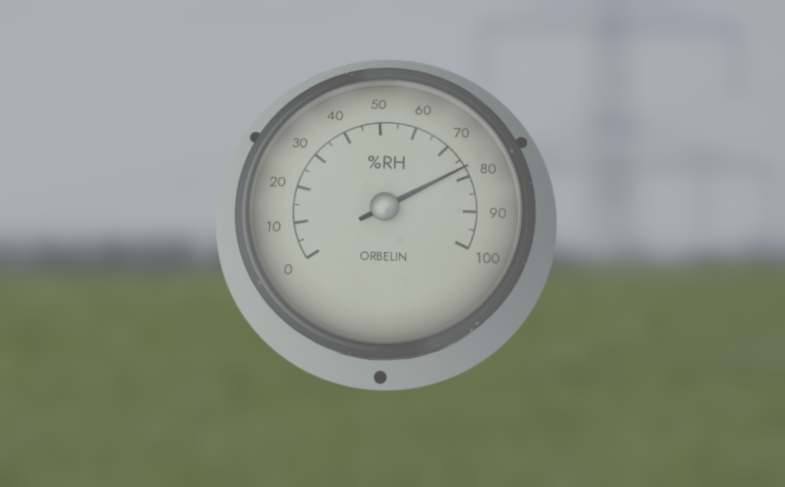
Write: 77.5 (%)
